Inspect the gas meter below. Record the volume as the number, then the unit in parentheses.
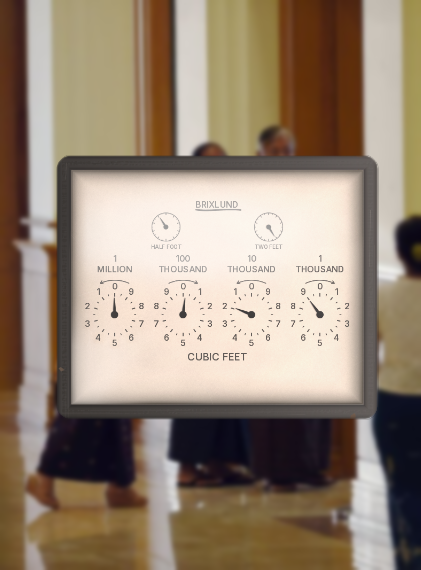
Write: 1900 (ft³)
